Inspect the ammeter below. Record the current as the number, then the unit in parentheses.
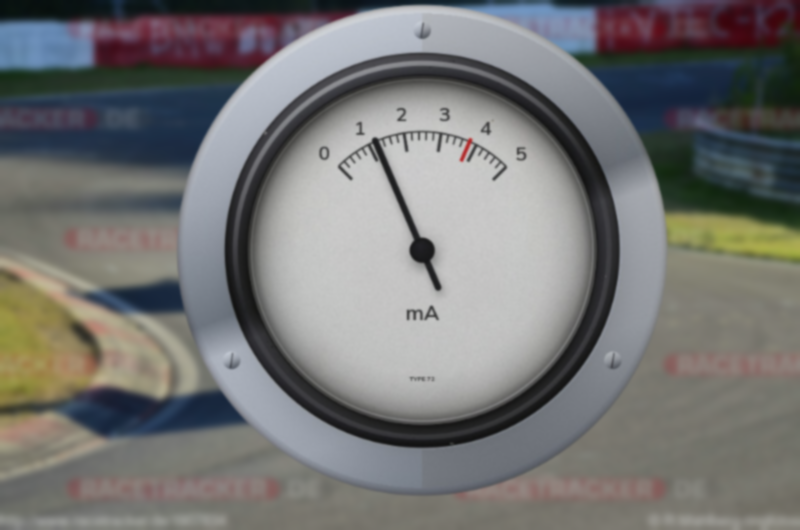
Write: 1.2 (mA)
